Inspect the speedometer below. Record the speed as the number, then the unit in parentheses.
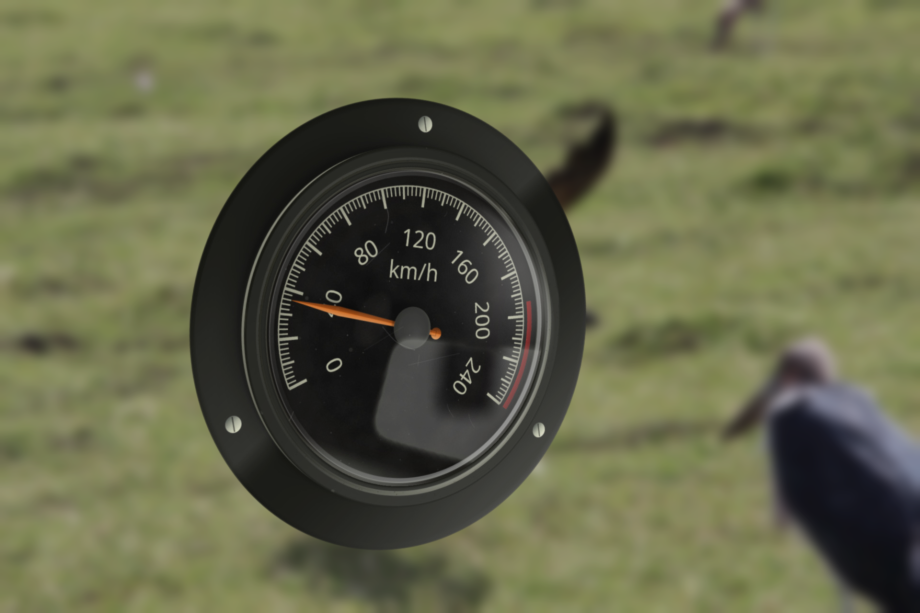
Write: 36 (km/h)
